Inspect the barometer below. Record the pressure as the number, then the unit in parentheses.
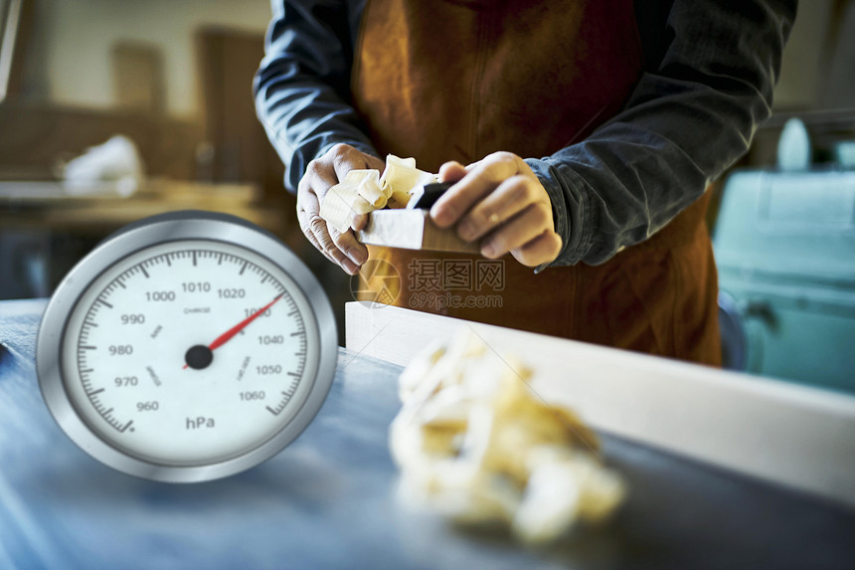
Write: 1030 (hPa)
